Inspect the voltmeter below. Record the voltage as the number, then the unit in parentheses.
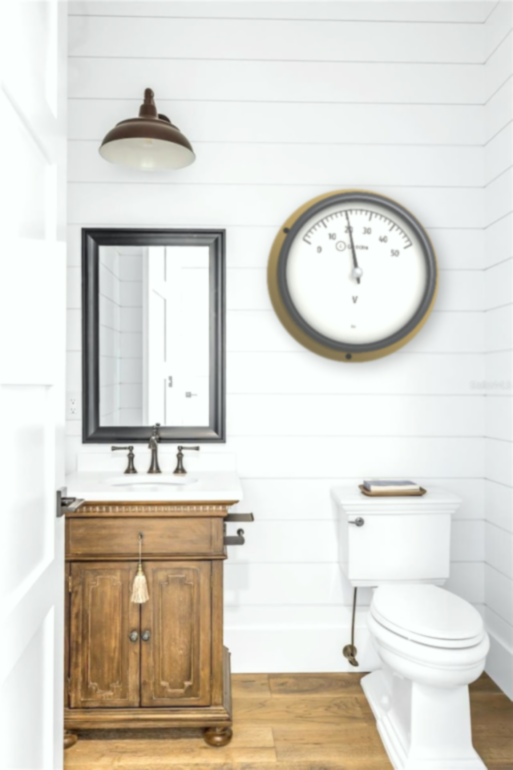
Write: 20 (V)
